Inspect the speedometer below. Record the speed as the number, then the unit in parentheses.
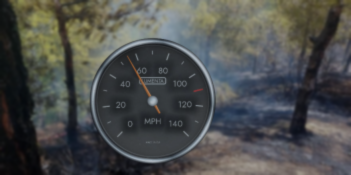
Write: 55 (mph)
